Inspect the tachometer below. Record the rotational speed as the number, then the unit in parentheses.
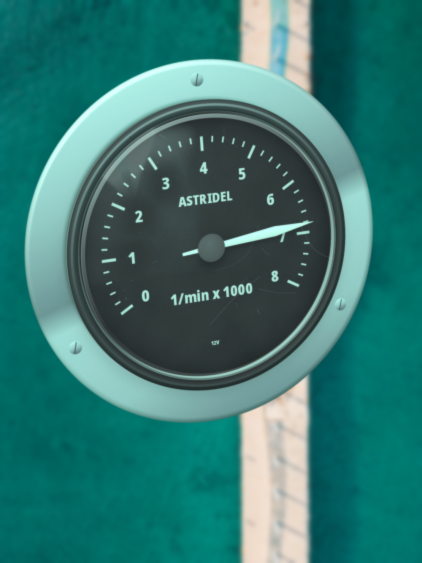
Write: 6800 (rpm)
